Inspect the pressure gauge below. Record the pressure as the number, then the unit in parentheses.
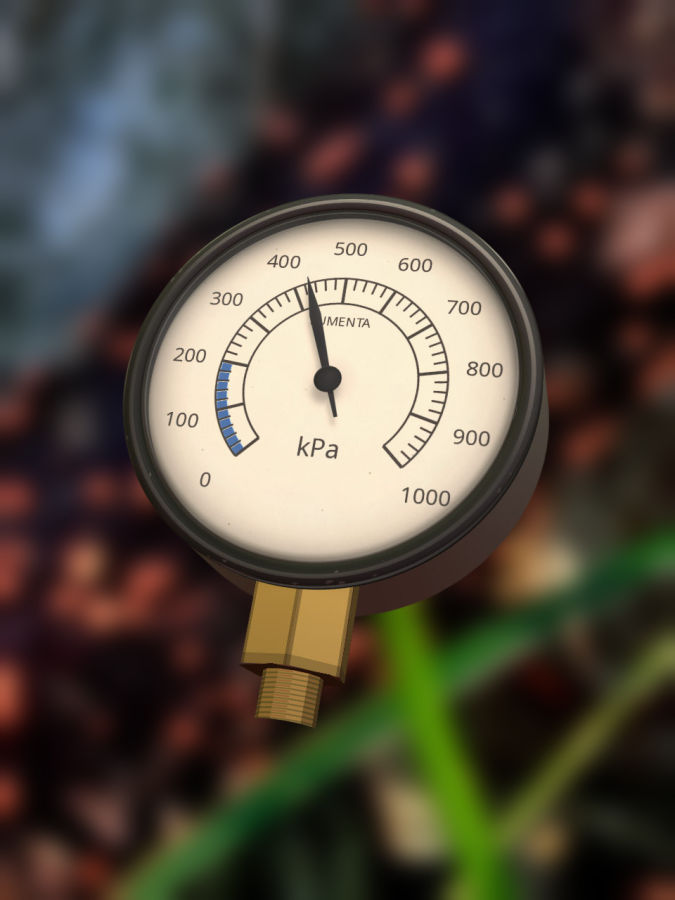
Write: 430 (kPa)
